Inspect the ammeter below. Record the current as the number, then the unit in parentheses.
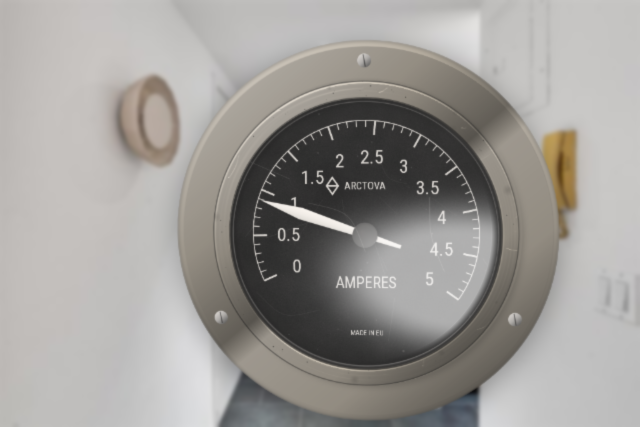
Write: 0.9 (A)
